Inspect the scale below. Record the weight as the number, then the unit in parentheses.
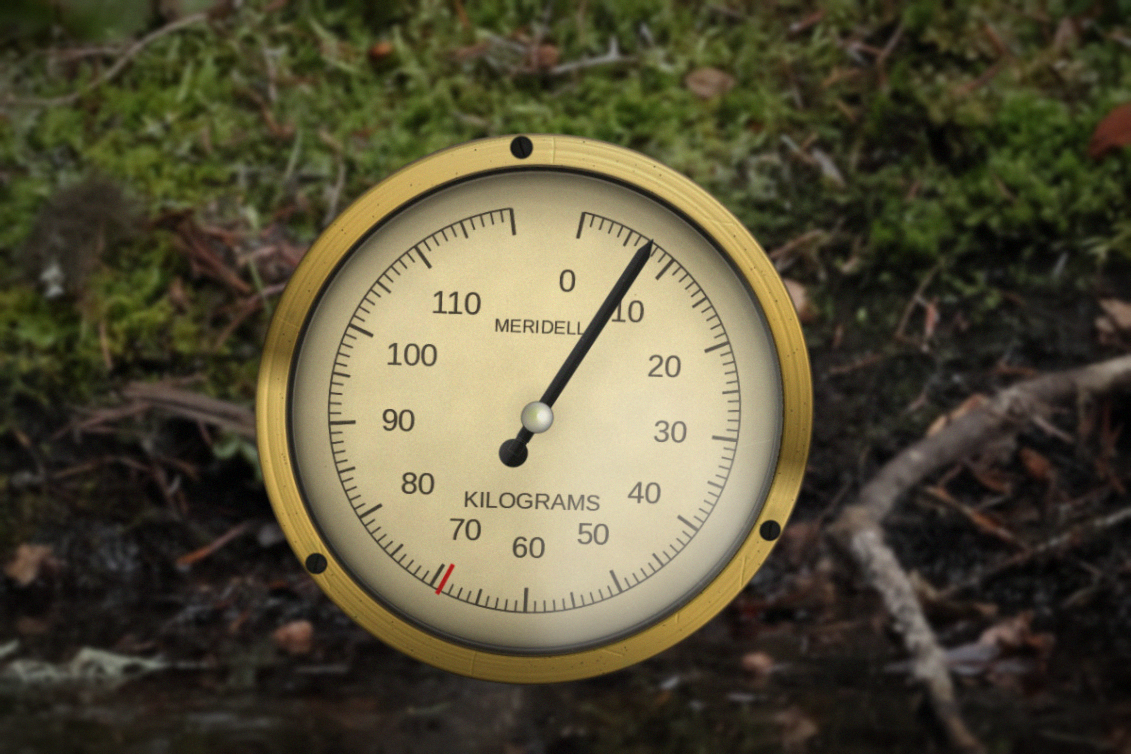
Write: 7 (kg)
